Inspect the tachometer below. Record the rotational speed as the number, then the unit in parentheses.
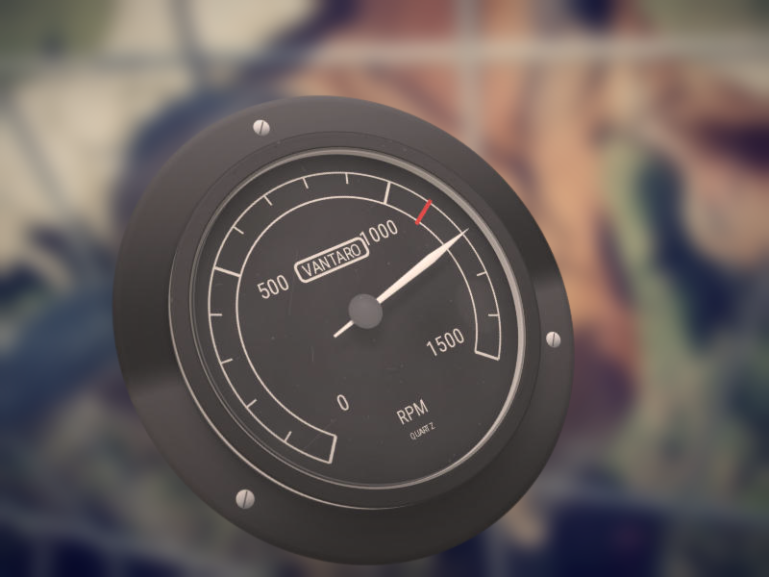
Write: 1200 (rpm)
